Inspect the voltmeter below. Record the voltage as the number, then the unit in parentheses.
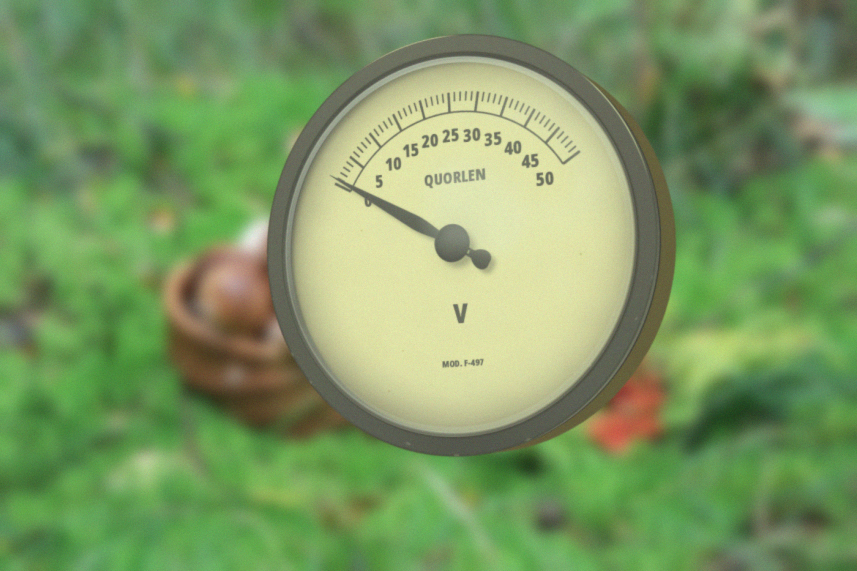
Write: 1 (V)
